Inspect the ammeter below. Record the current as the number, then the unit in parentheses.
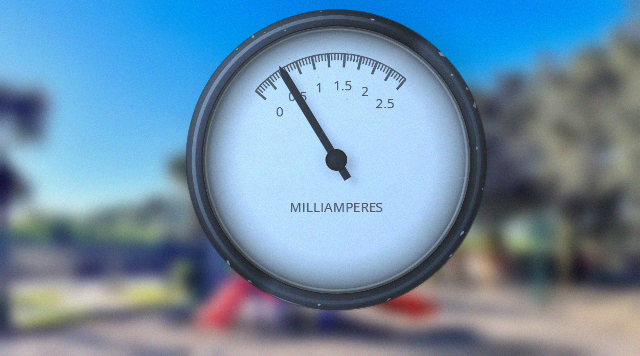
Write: 0.5 (mA)
